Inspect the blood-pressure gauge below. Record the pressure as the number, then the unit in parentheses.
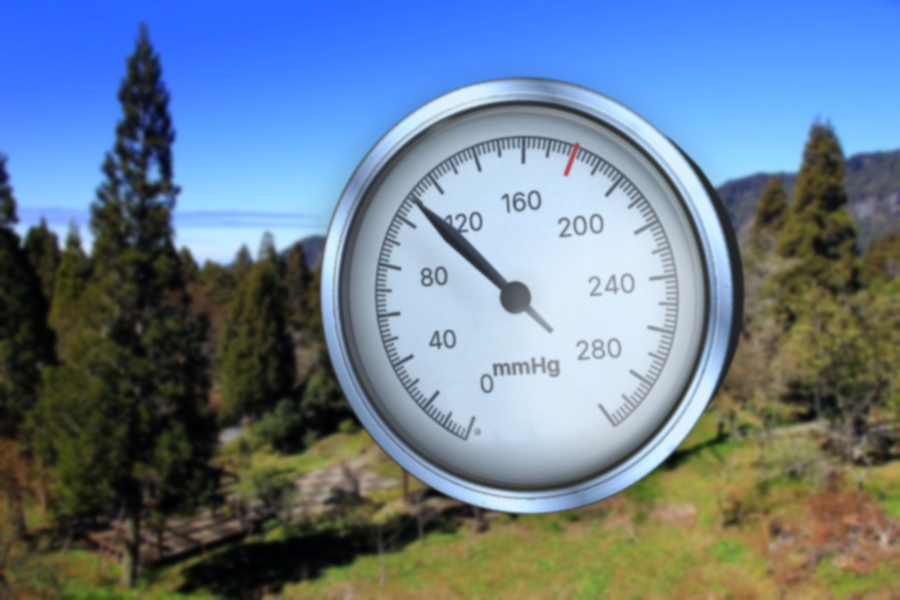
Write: 110 (mmHg)
